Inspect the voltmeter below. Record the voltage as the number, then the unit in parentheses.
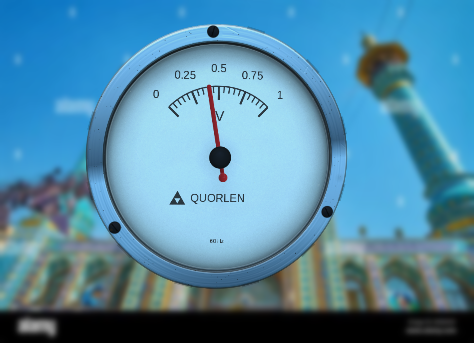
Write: 0.4 (V)
